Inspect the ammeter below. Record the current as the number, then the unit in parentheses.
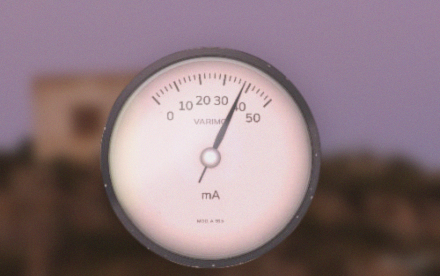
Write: 38 (mA)
